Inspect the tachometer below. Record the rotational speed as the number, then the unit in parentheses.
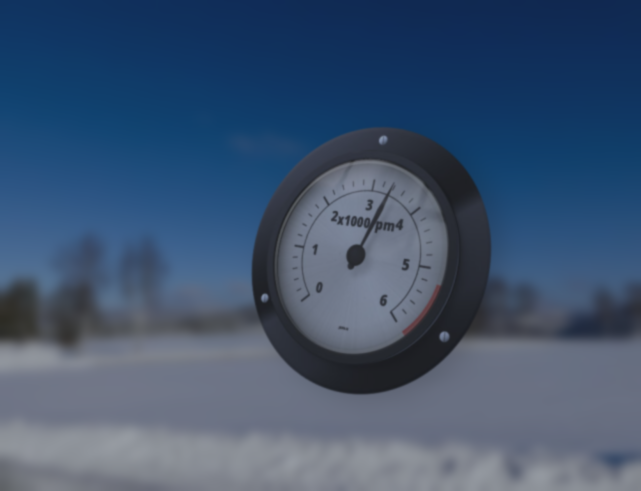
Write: 3400 (rpm)
